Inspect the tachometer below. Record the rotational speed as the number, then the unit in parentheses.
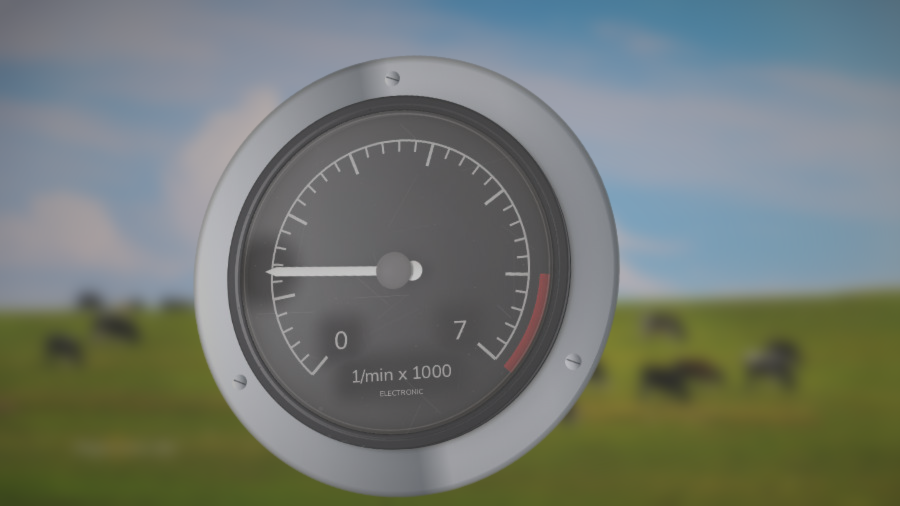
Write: 1300 (rpm)
